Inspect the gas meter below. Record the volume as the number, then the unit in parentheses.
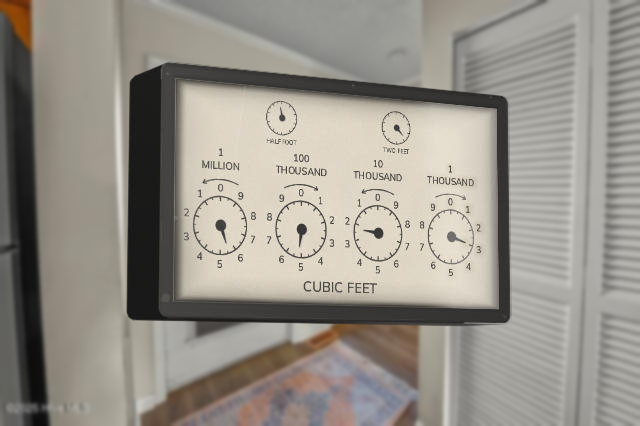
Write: 552300 (ft³)
